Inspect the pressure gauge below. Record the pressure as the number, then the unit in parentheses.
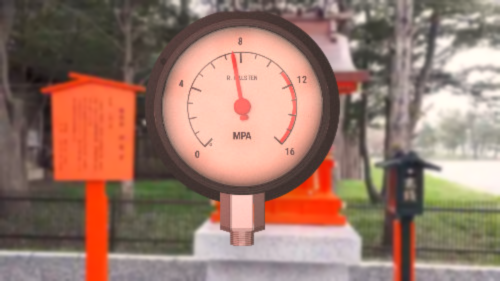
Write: 7.5 (MPa)
